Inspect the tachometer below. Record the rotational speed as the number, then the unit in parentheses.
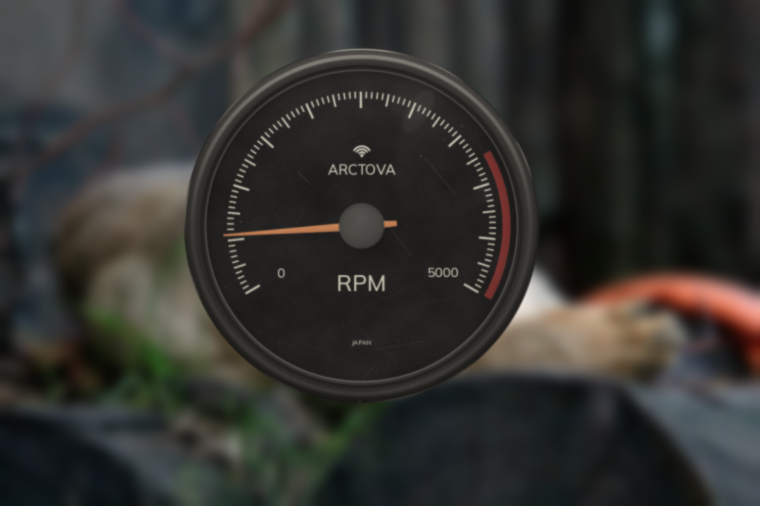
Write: 550 (rpm)
